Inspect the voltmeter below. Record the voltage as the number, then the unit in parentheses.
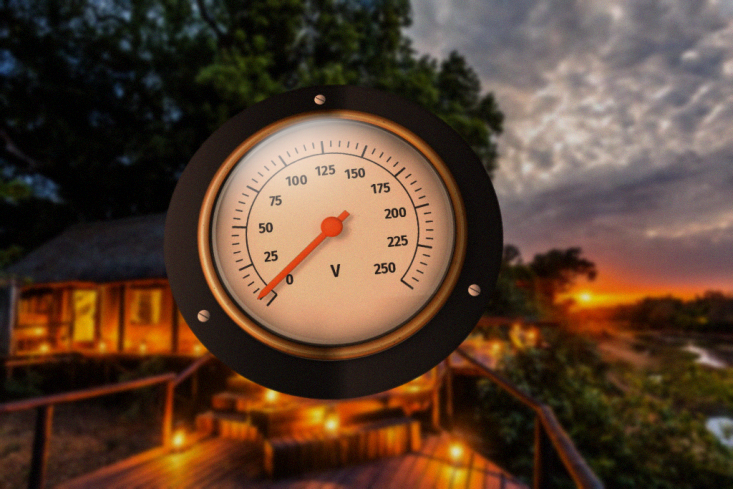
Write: 5 (V)
